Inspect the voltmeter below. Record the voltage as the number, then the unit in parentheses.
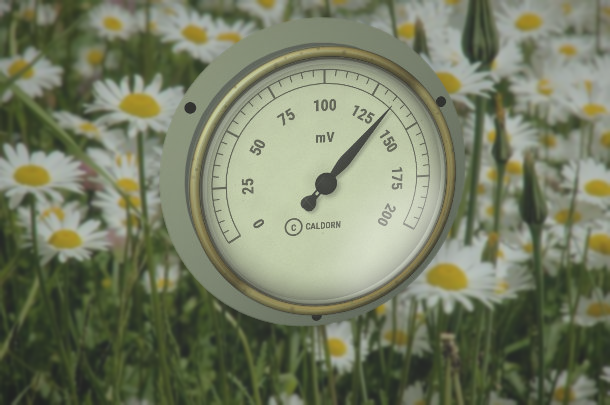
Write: 135 (mV)
